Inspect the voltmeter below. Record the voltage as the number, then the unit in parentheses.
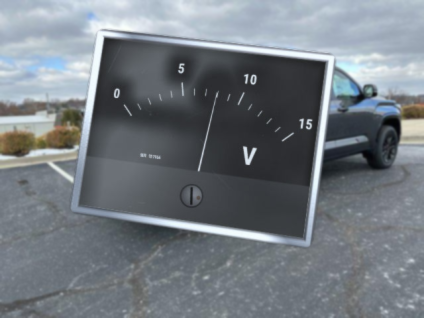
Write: 8 (V)
